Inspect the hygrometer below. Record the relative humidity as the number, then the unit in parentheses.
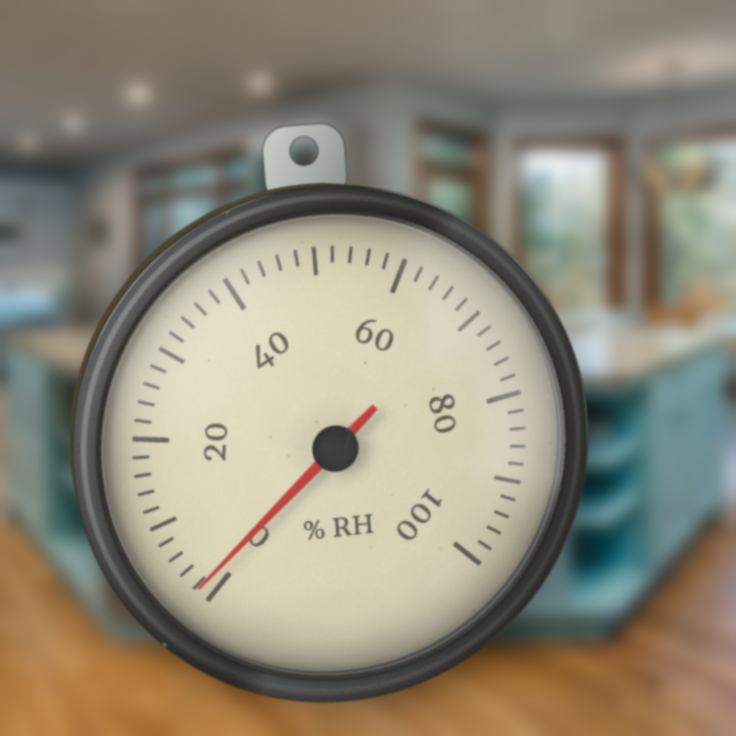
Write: 2 (%)
